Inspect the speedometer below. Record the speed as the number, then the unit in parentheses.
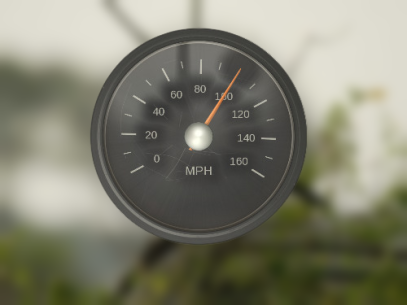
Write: 100 (mph)
